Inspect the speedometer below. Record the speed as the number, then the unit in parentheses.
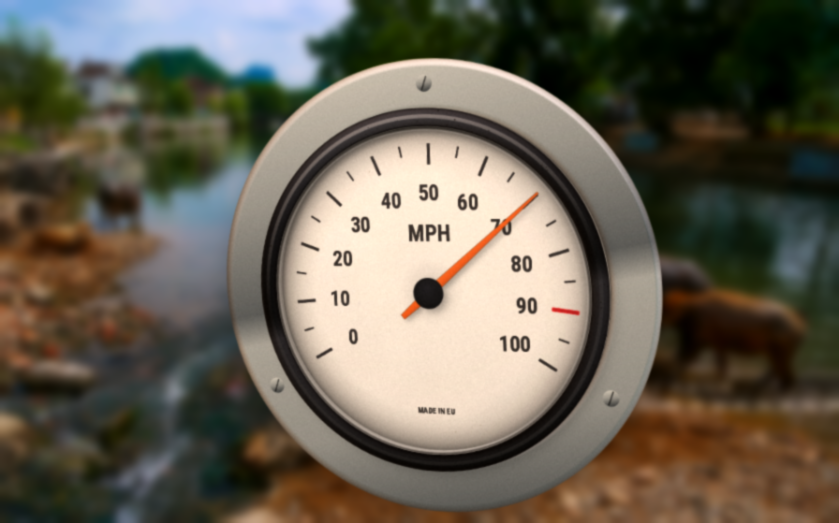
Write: 70 (mph)
